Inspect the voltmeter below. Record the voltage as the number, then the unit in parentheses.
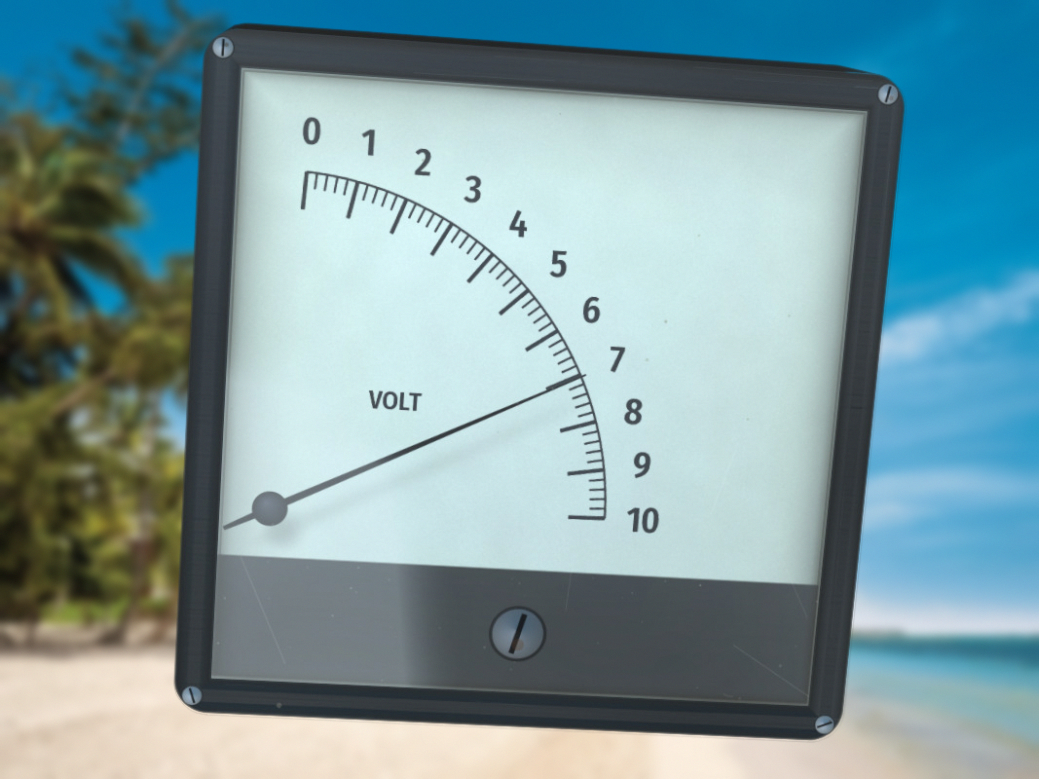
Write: 7 (V)
